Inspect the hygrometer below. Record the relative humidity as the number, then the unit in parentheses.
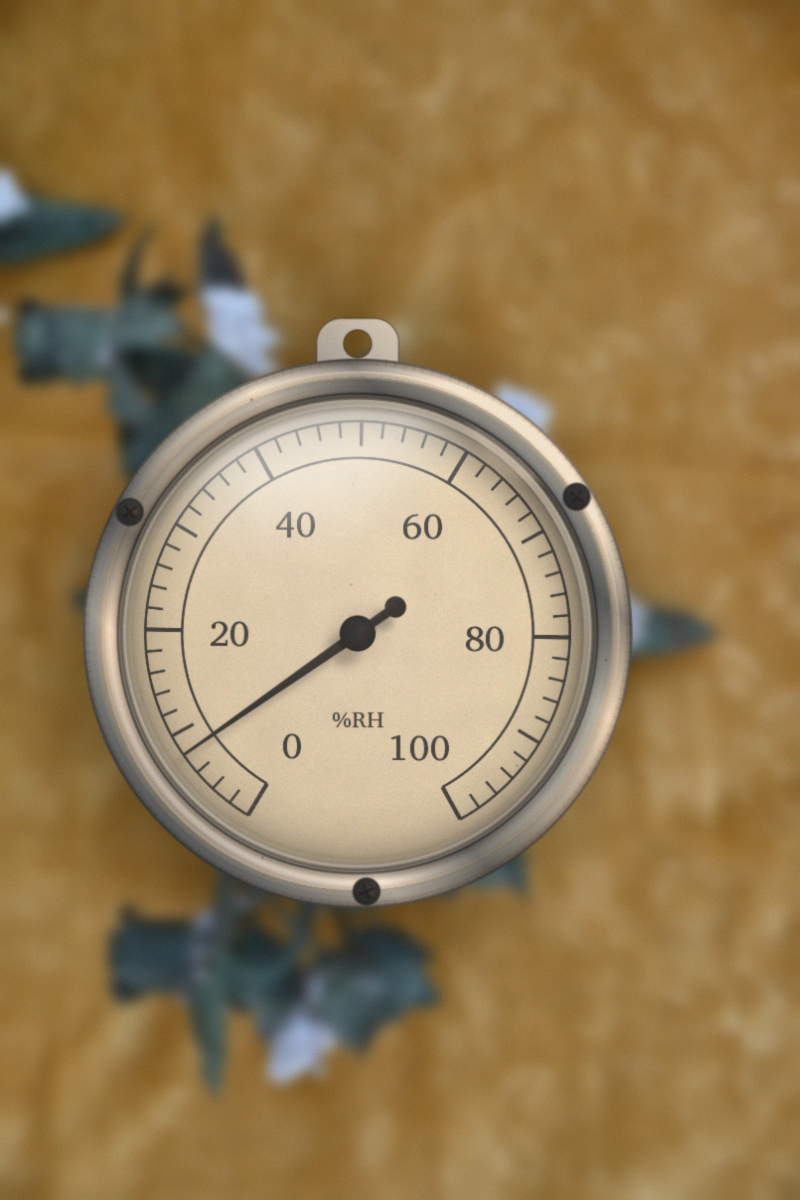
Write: 8 (%)
